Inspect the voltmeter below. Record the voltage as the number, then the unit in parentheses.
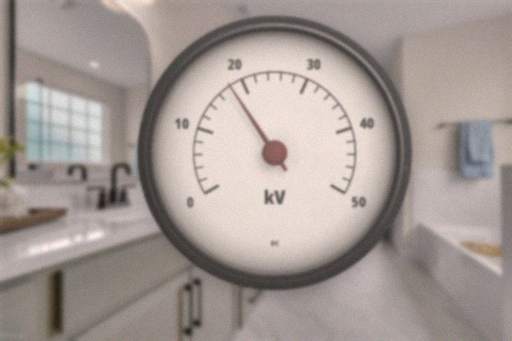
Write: 18 (kV)
